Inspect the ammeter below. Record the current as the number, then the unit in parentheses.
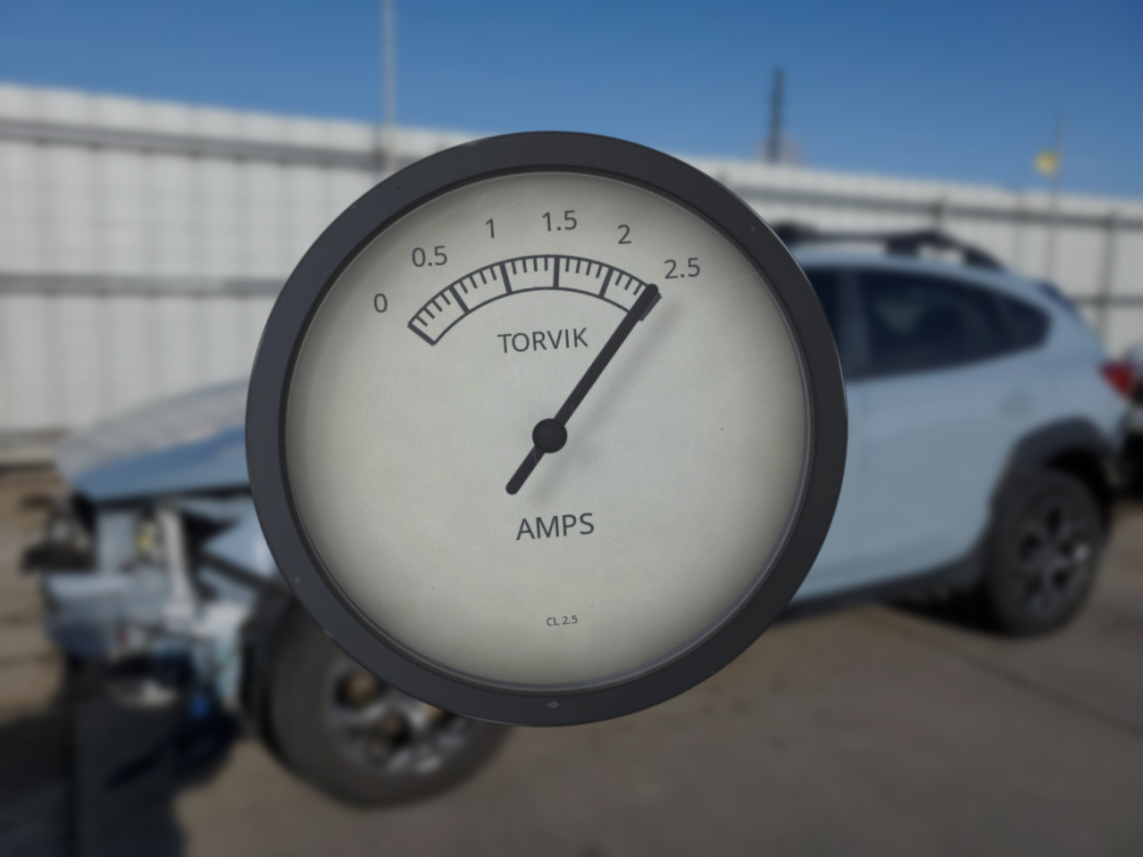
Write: 2.4 (A)
